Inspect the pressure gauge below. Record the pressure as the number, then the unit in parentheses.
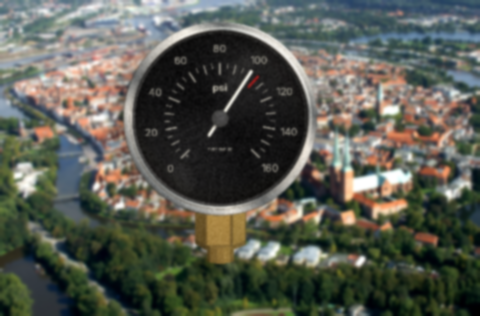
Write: 100 (psi)
